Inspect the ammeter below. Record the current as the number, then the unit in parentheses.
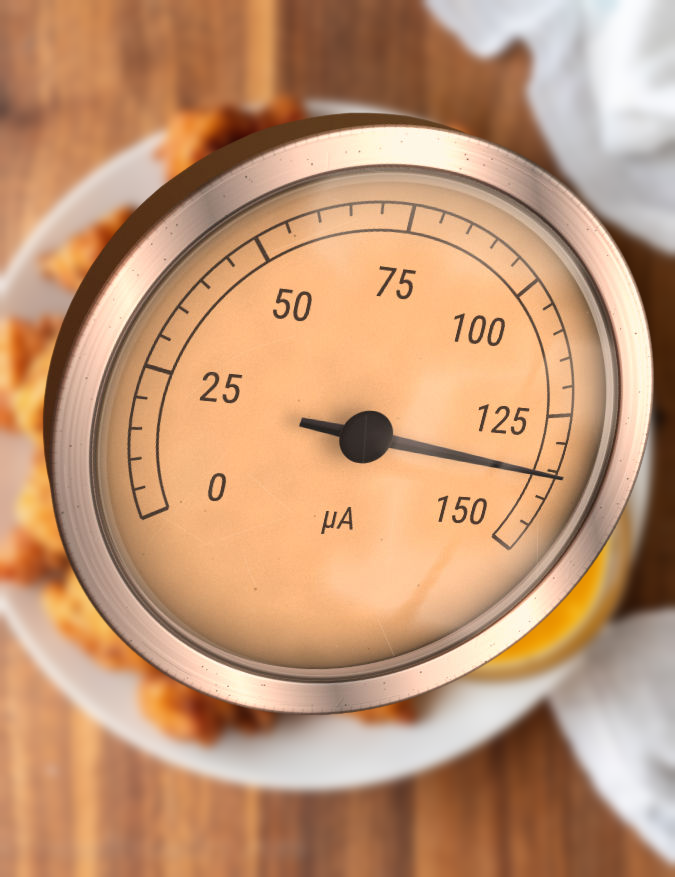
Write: 135 (µA)
